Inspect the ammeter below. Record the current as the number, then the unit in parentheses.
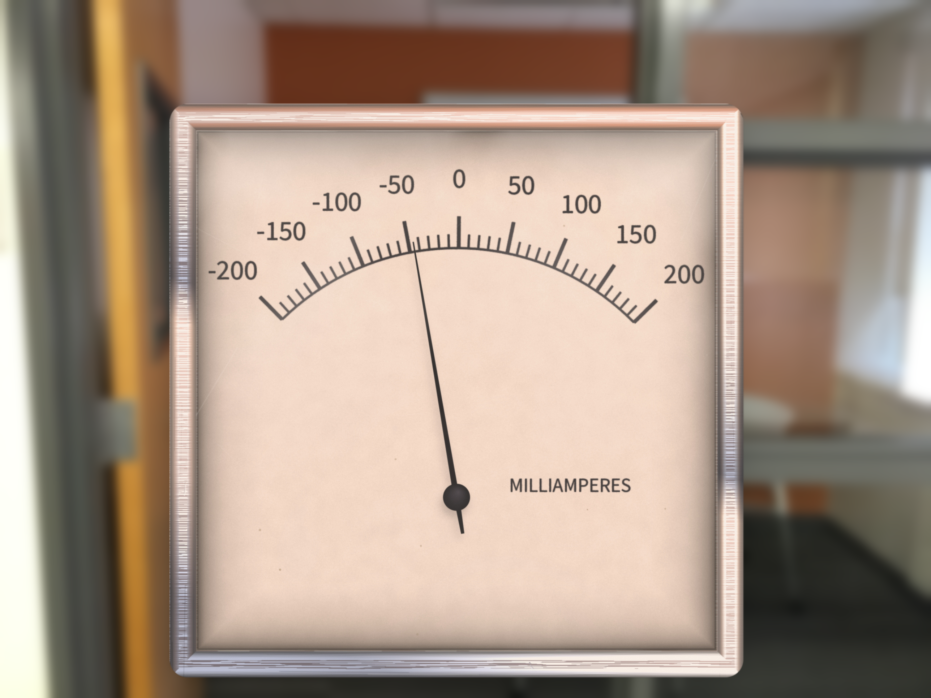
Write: -45 (mA)
